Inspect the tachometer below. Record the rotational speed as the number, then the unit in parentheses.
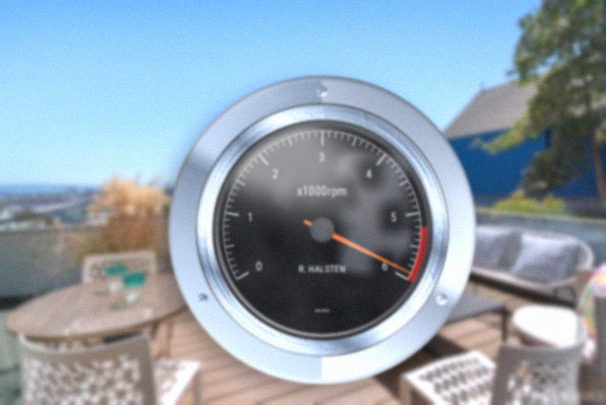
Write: 5900 (rpm)
